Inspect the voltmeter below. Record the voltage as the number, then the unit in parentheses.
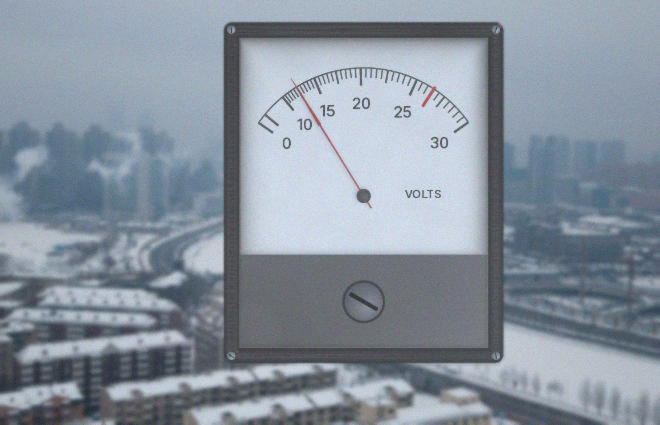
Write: 12.5 (V)
